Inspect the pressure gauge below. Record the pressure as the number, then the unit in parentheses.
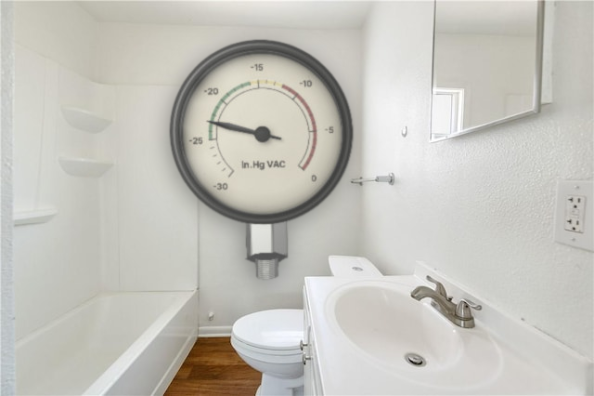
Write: -23 (inHg)
